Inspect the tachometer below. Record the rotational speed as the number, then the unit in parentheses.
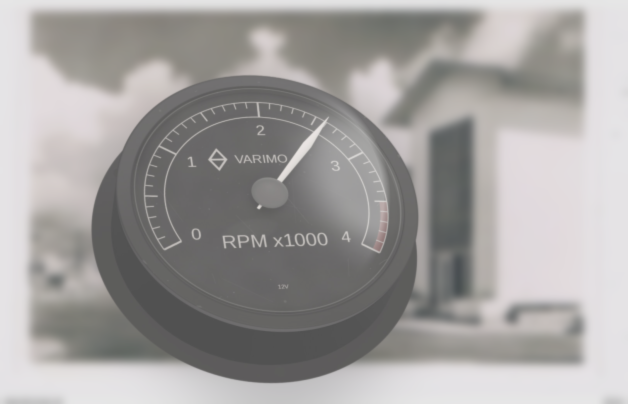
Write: 2600 (rpm)
